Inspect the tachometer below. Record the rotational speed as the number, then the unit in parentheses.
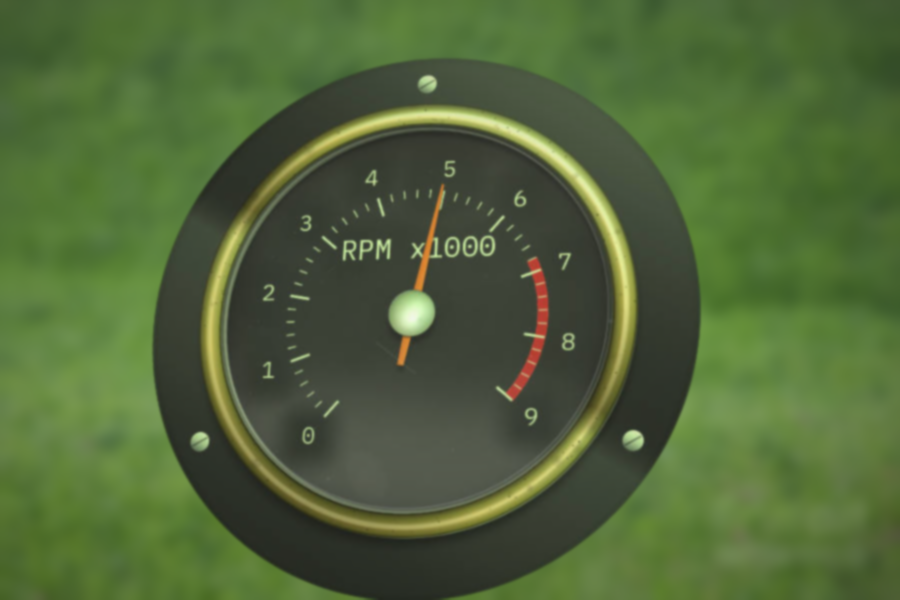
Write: 5000 (rpm)
